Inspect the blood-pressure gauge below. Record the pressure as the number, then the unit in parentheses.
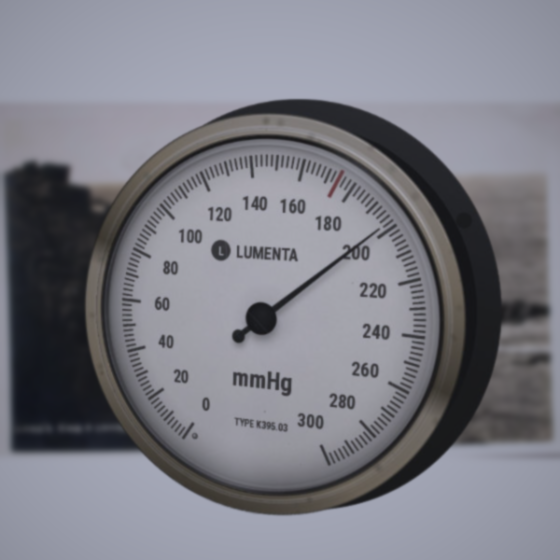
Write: 198 (mmHg)
